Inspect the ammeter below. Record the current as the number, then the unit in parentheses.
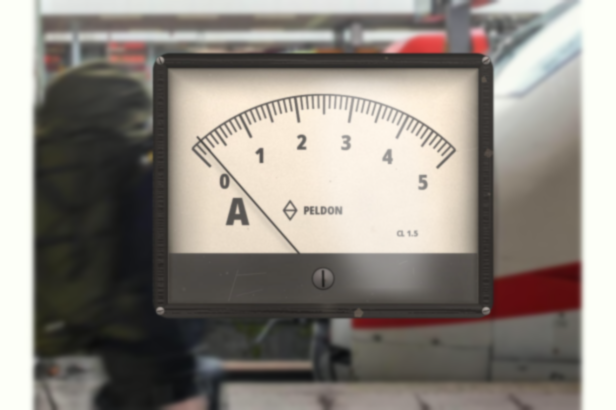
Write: 0.2 (A)
